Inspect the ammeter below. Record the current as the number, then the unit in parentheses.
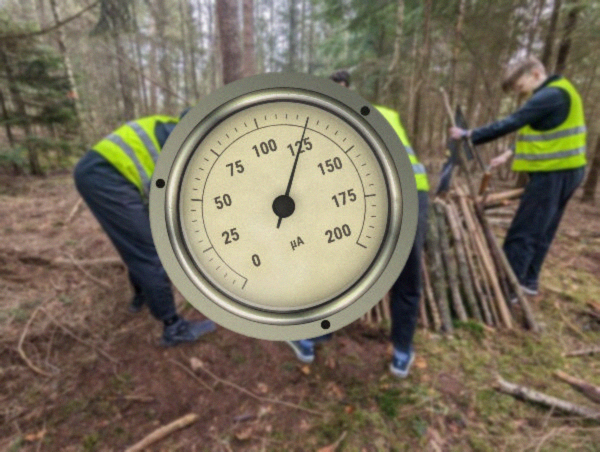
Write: 125 (µA)
